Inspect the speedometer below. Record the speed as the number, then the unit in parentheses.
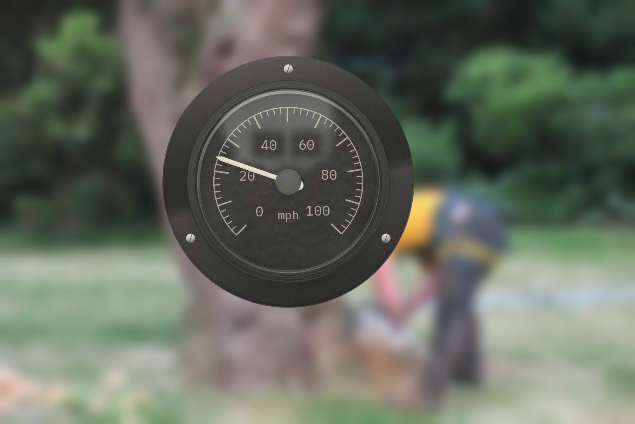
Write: 24 (mph)
